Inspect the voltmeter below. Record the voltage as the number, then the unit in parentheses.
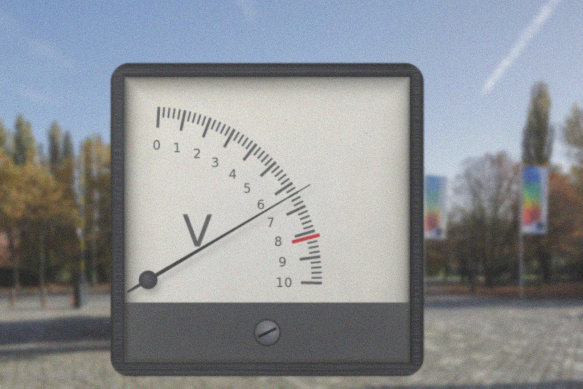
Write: 6.4 (V)
